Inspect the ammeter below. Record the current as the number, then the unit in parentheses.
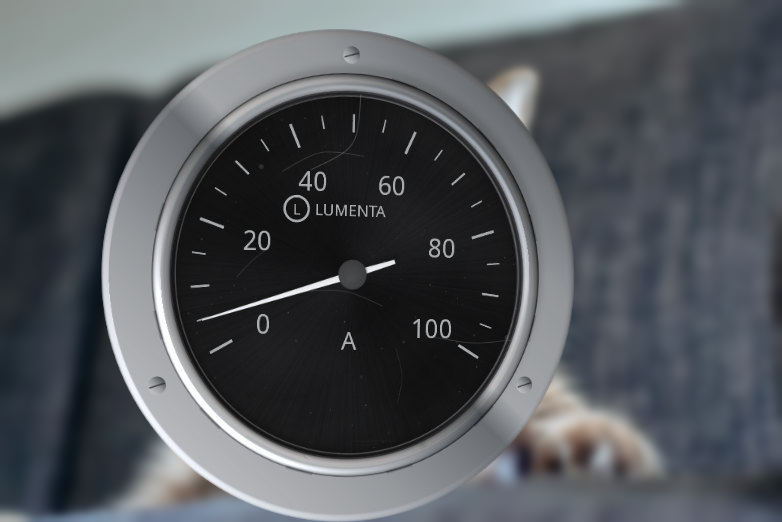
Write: 5 (A)
